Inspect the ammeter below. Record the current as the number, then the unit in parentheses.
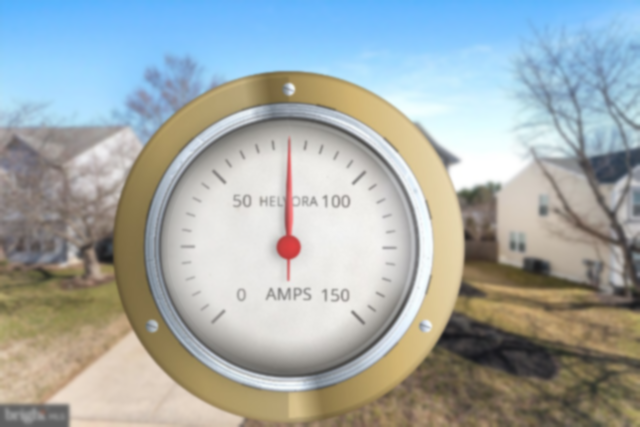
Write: 75 (A)
